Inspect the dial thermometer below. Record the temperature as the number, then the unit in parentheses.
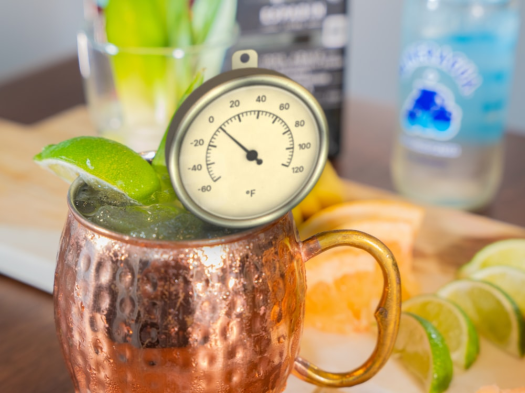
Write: 0 (°F)
